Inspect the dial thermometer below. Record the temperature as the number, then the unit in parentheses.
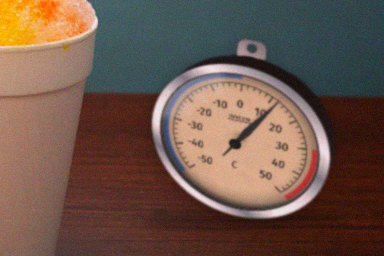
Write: 12 (°C)
